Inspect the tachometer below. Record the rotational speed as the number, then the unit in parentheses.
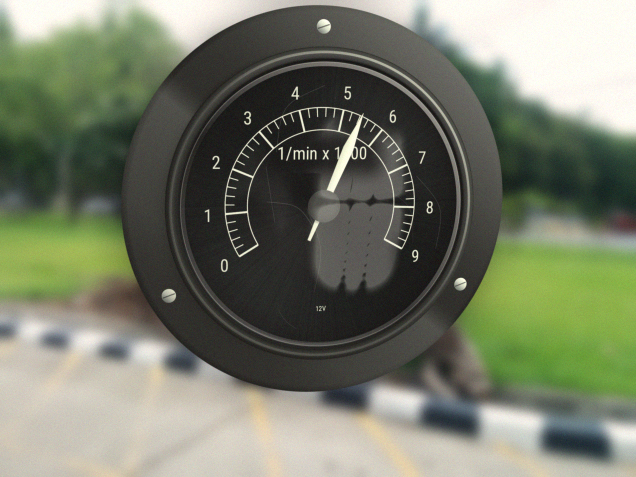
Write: 5400 (rpm)
